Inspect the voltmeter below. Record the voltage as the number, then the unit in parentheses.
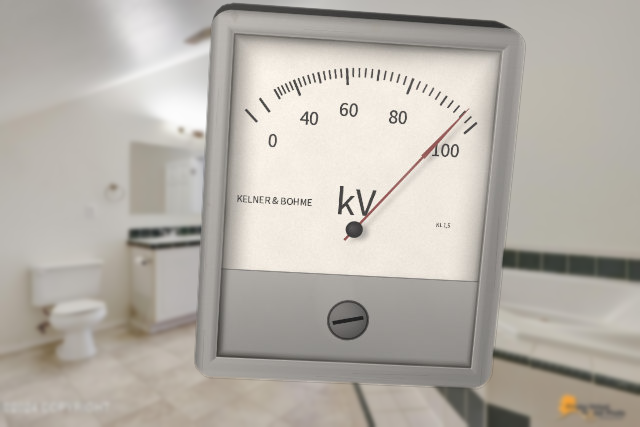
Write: 96 (kV)
